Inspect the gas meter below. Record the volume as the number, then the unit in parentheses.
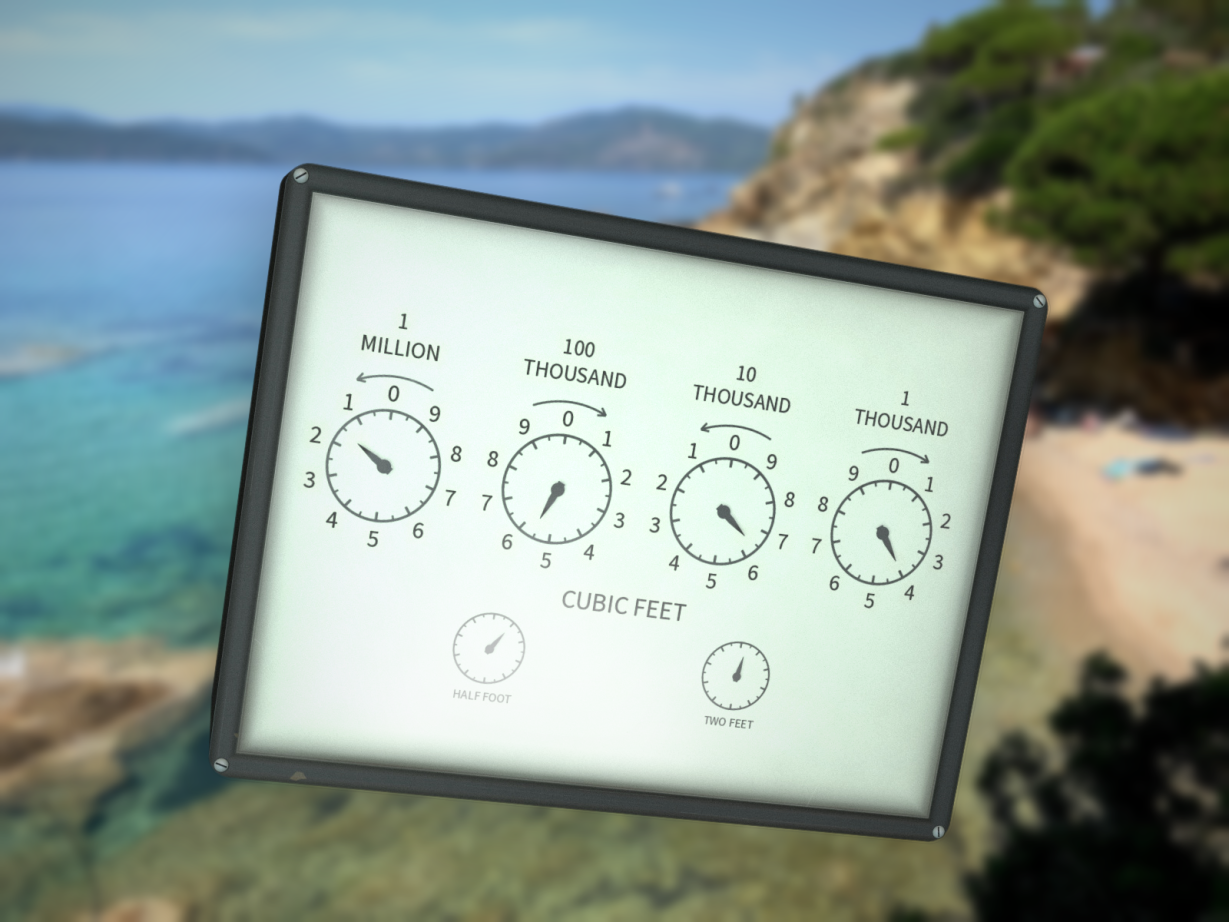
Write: 156400 (ft³)
